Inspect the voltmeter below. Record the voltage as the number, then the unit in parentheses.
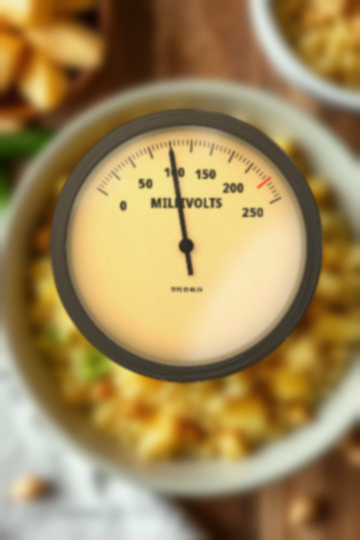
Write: 100 (mV)
